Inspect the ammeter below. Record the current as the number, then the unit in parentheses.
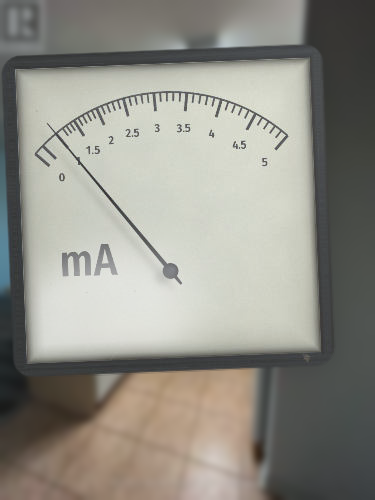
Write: 1 (mA)
